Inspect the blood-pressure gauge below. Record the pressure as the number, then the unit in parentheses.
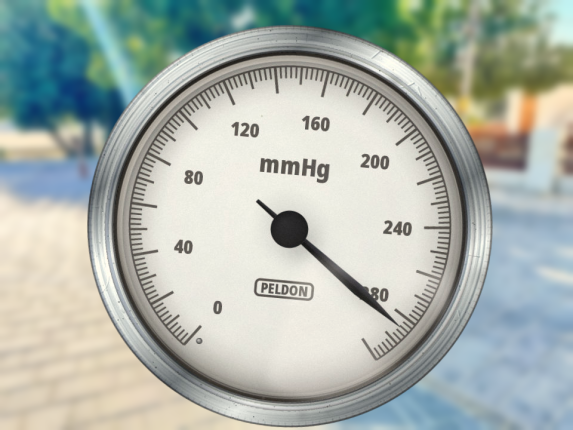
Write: 284 (mmHg)
